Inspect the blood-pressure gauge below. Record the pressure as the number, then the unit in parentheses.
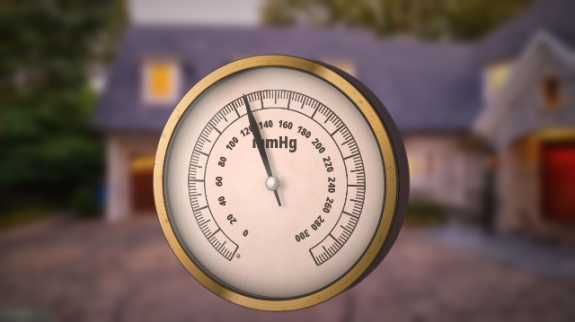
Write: 130 (mmHg)
